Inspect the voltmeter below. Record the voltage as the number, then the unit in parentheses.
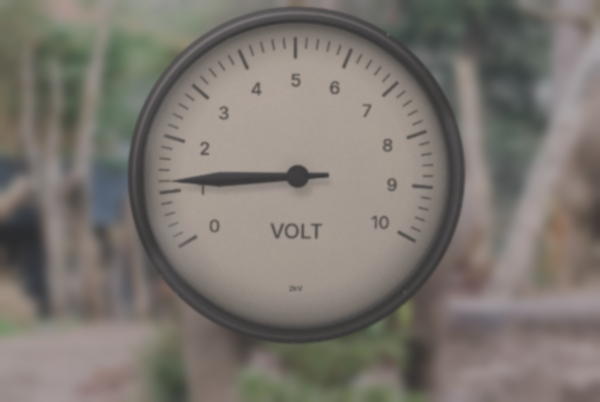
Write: 1.2 (V)
